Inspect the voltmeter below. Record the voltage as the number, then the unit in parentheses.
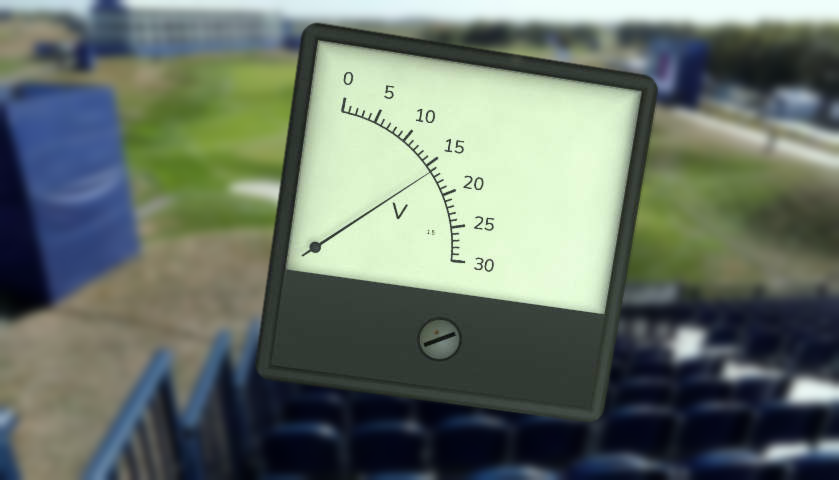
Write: 16 (V)
